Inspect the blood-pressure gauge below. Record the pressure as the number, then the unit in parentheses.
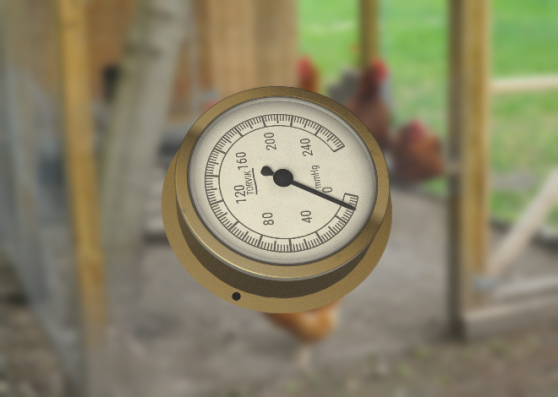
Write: 10 (mmHg)
